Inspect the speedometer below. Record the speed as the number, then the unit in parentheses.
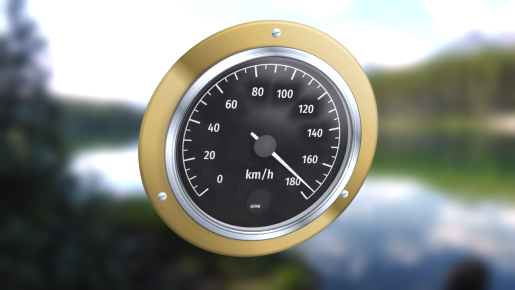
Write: 175 (km/h)
